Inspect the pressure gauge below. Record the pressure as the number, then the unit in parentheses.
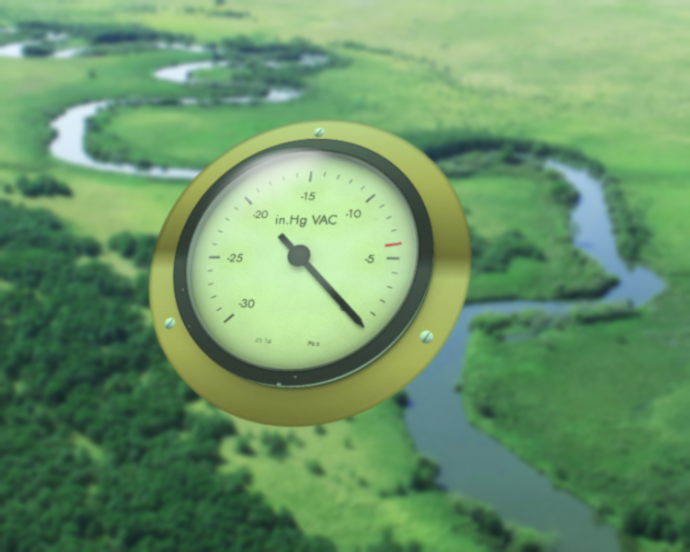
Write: 0 (inHg)
